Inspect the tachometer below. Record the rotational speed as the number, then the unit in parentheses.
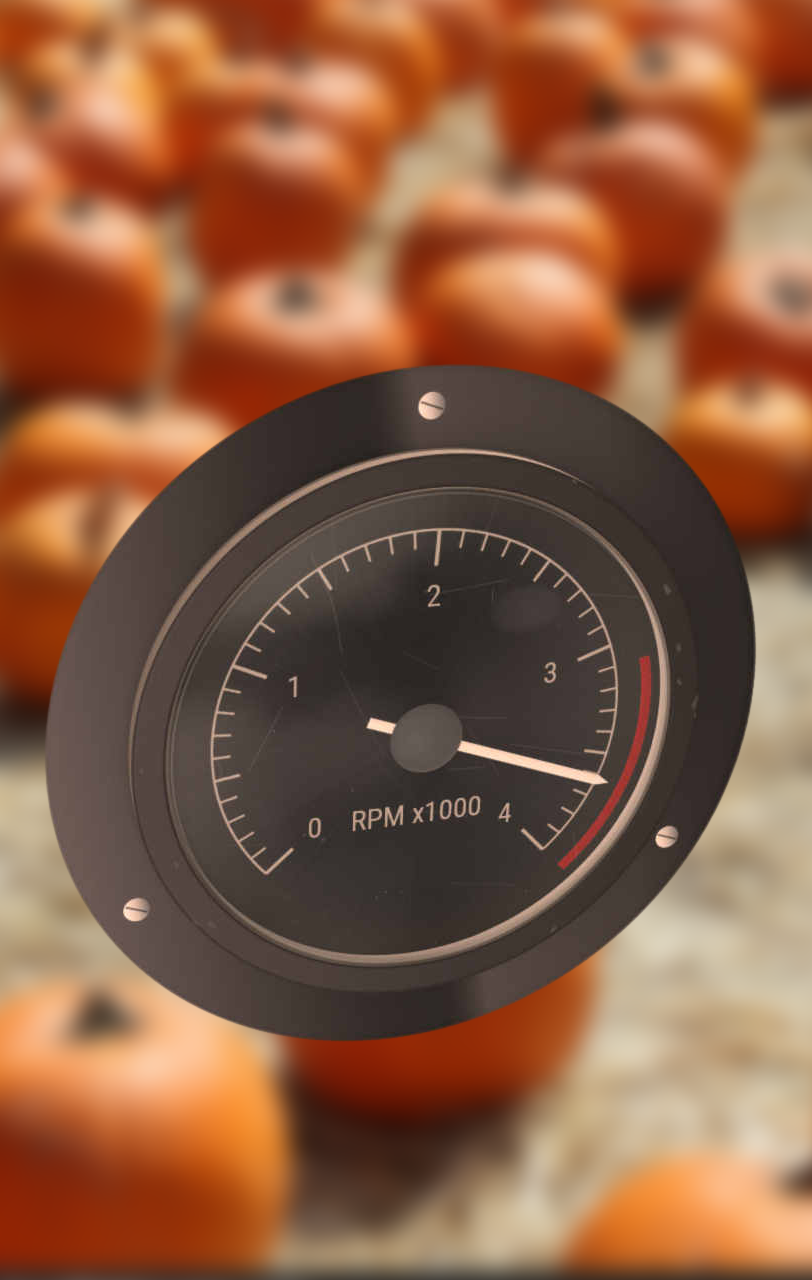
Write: 3600 (rpm)
